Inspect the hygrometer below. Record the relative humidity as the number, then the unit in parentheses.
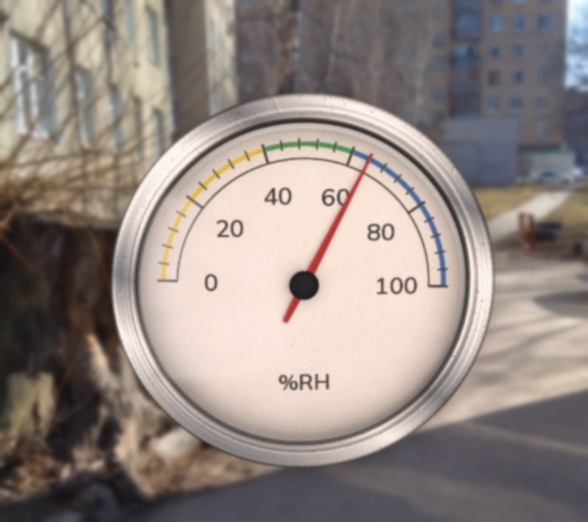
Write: 64 (%)
